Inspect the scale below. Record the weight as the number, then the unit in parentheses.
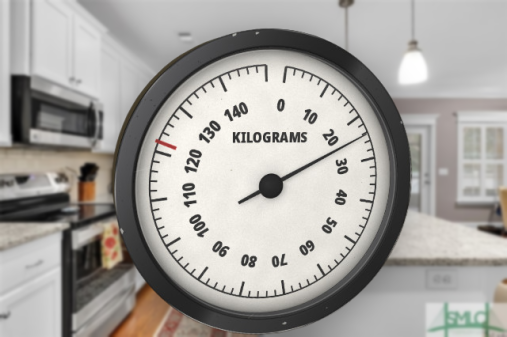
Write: 24 (kg)
